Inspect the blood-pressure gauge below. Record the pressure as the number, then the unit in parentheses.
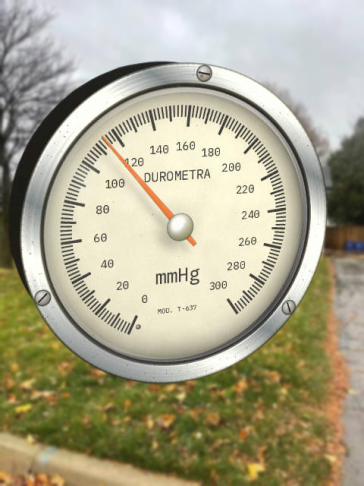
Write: 114 (mmHg)
